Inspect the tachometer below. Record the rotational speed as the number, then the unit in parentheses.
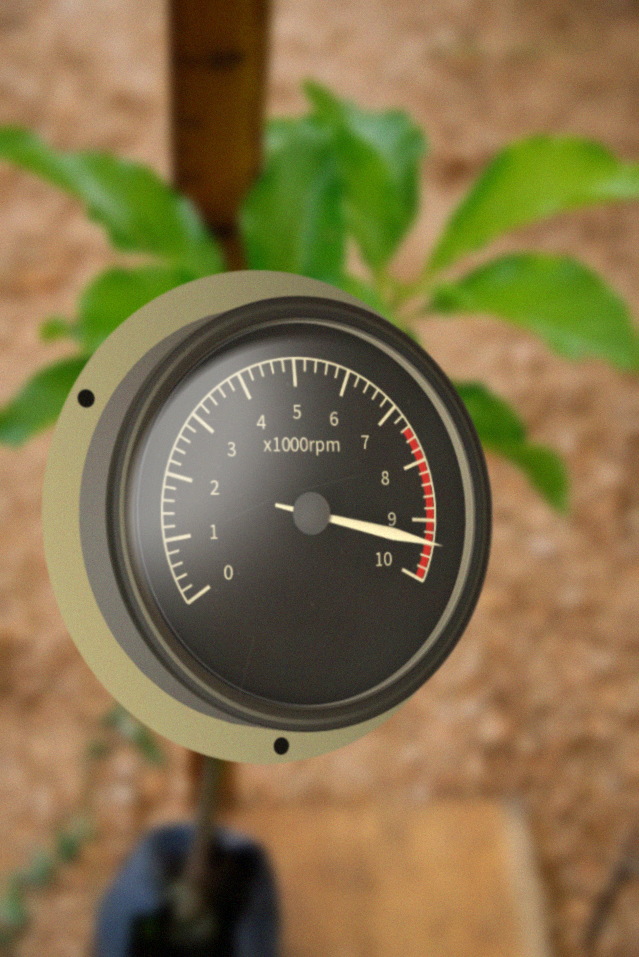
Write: 9400 (rpm)
